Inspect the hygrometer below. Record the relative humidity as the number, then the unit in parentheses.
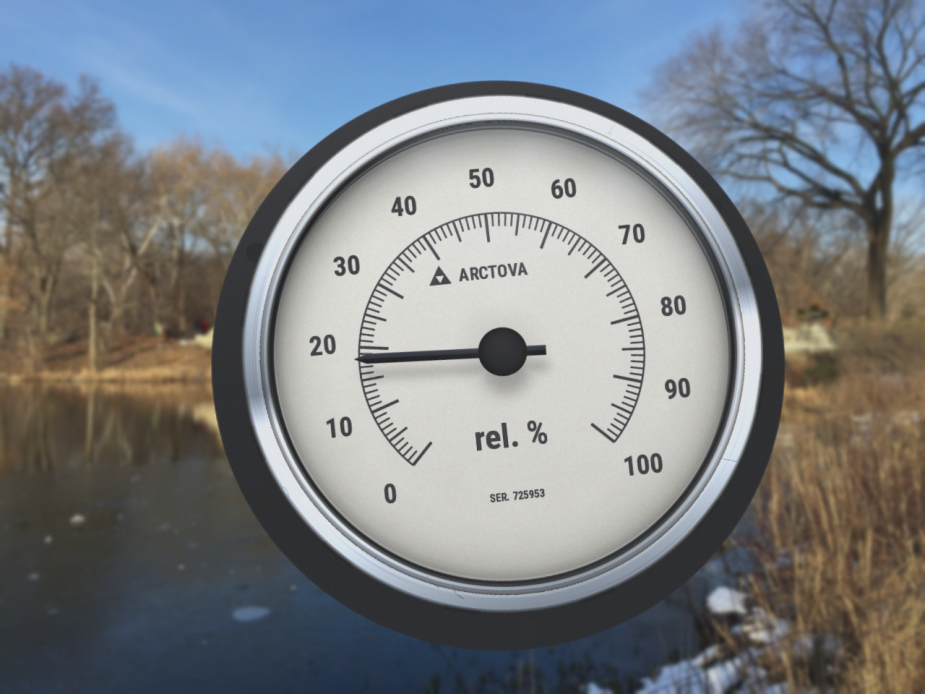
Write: 18 (%)
